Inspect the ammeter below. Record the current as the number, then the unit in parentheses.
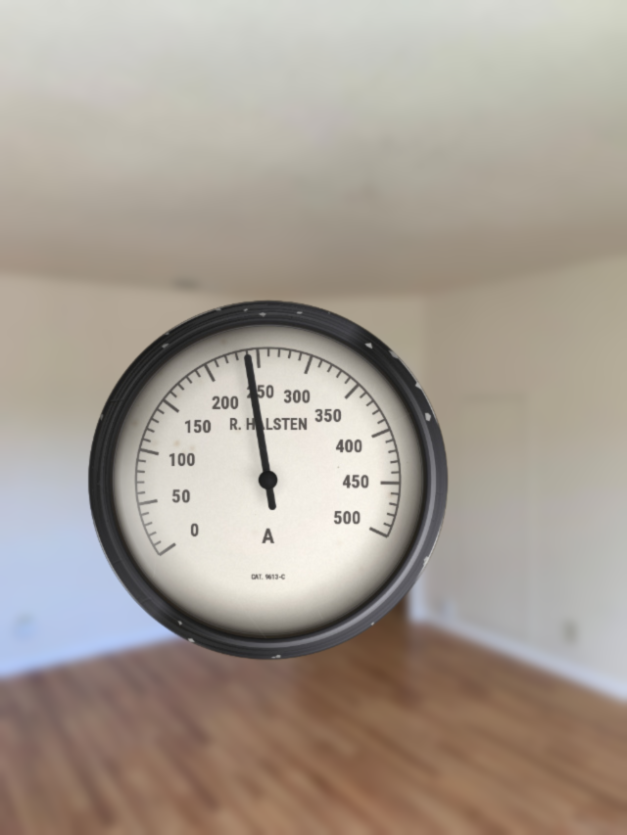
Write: 240 (A)
